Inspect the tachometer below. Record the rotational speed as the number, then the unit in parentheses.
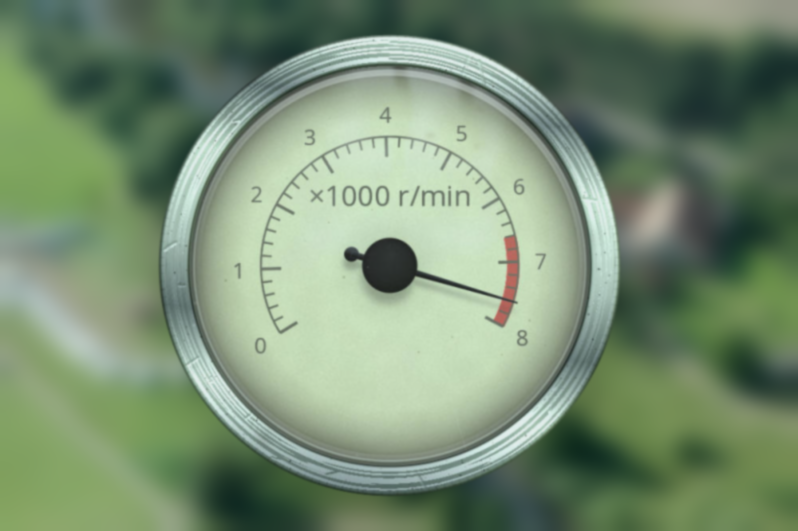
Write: 7600 (rpm)
